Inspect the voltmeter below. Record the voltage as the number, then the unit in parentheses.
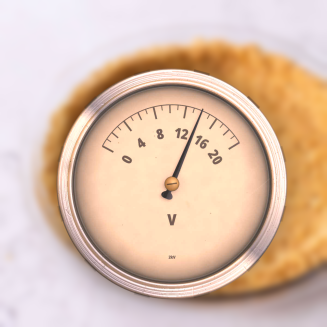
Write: 14 (V)
